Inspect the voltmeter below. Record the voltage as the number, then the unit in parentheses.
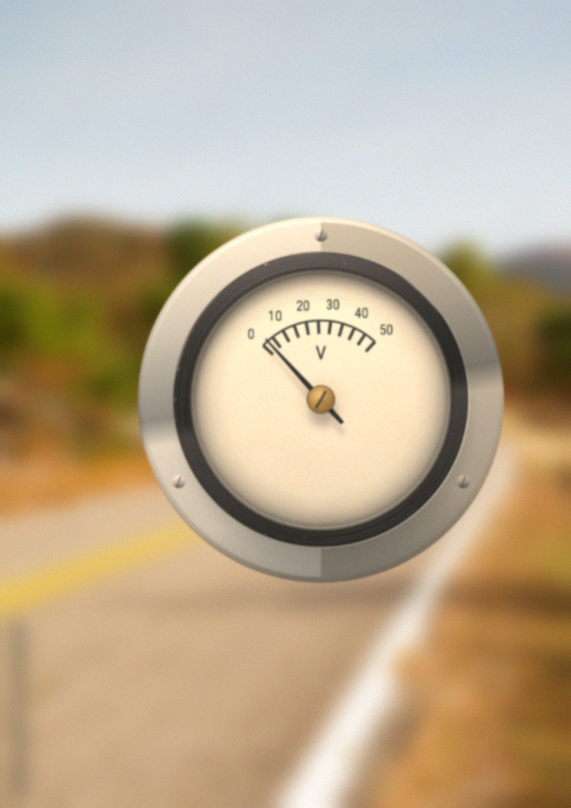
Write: 2.5 (V)
